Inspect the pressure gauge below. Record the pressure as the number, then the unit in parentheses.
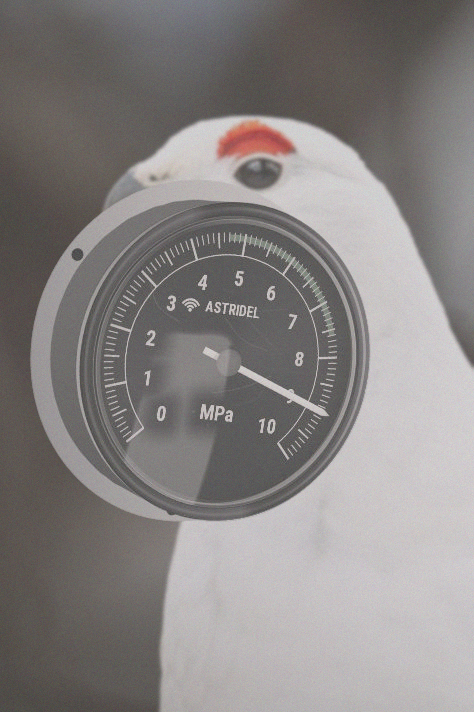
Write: 9 (MPa)
